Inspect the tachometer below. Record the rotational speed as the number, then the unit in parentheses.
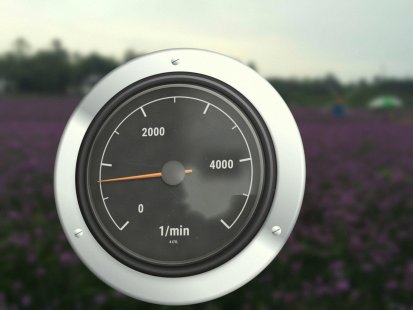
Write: 750 (rpm)
